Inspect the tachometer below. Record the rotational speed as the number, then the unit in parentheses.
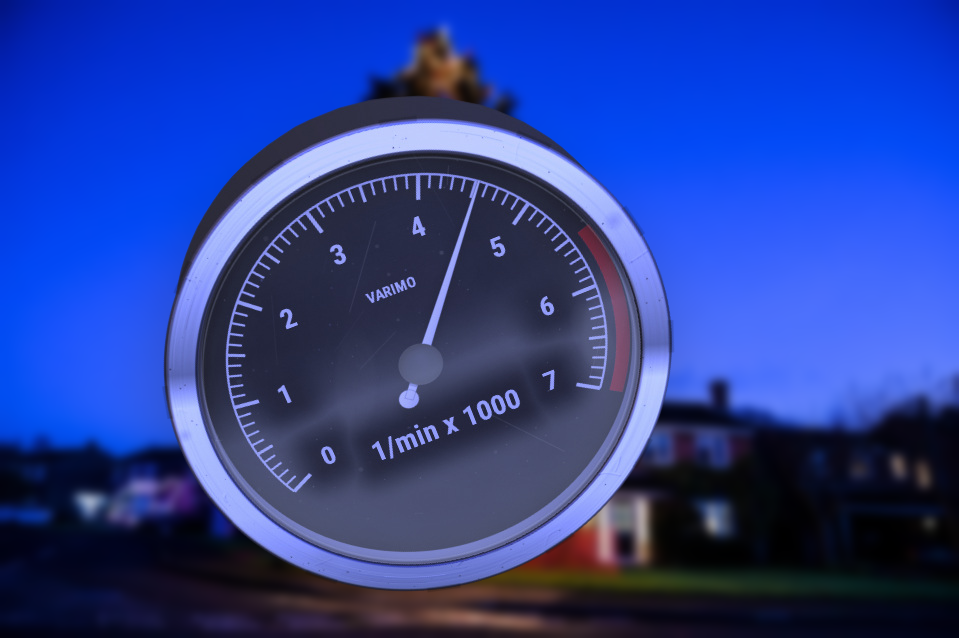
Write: 4500 (rpm)
